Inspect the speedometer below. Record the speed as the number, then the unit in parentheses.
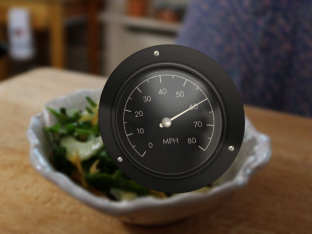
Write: 60 (mph)
